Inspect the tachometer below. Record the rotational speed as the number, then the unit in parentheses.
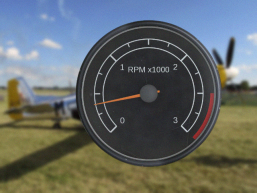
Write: 375 (rpm)
